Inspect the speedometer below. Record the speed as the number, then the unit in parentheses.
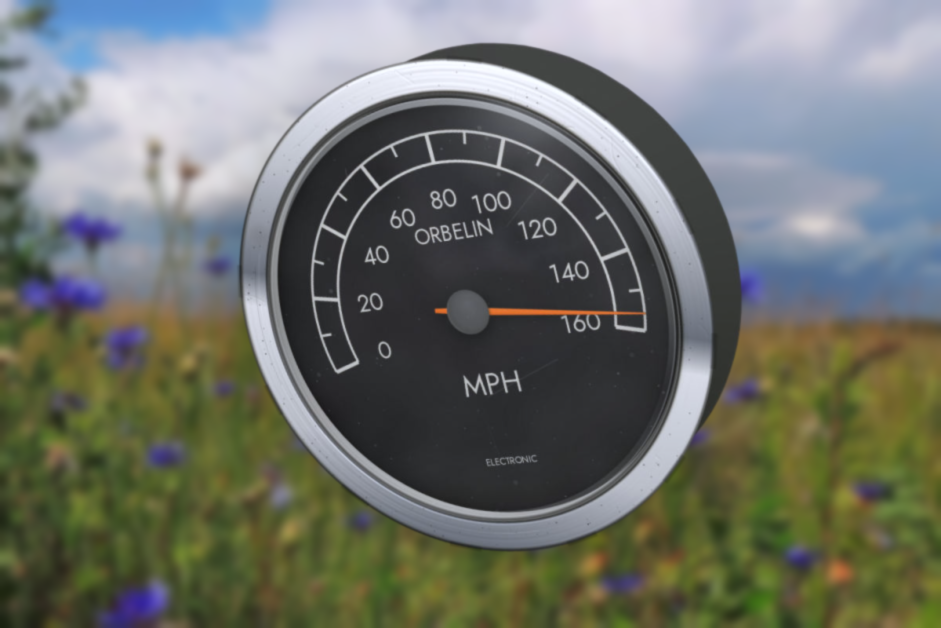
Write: 155 (mph)
